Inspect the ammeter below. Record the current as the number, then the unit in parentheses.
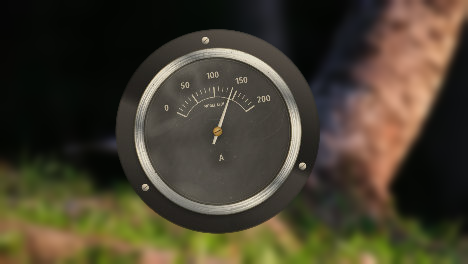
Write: 140 (A)
